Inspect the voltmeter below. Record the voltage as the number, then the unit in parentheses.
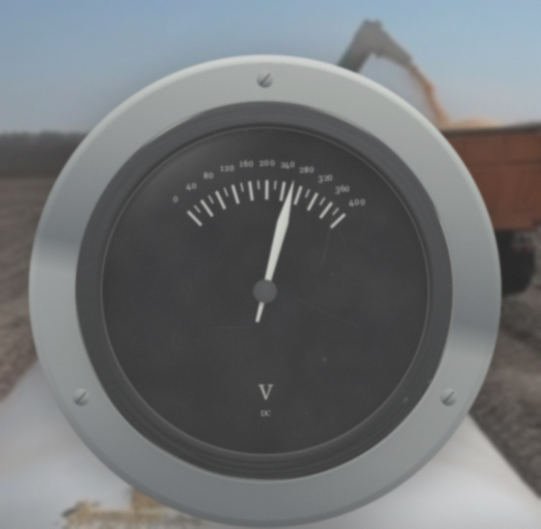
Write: 260 (V)
